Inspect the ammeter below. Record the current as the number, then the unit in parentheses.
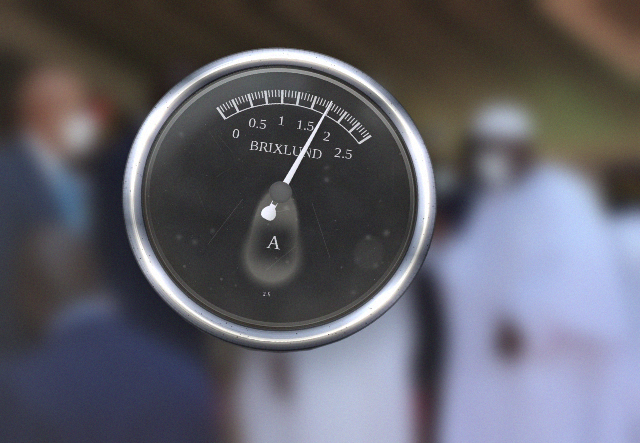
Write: 1.75 (A)
